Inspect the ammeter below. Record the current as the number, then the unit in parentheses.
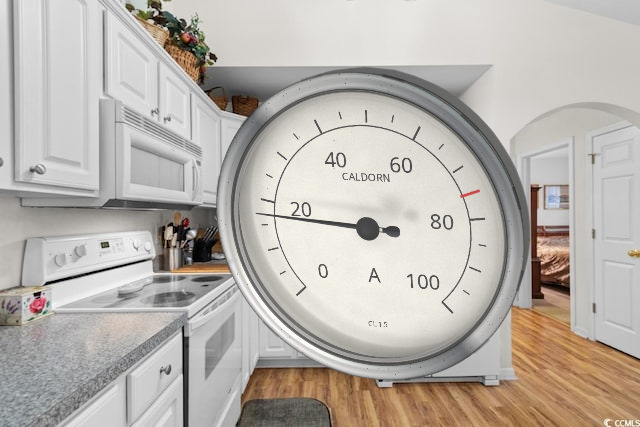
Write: 17.5 (A)
